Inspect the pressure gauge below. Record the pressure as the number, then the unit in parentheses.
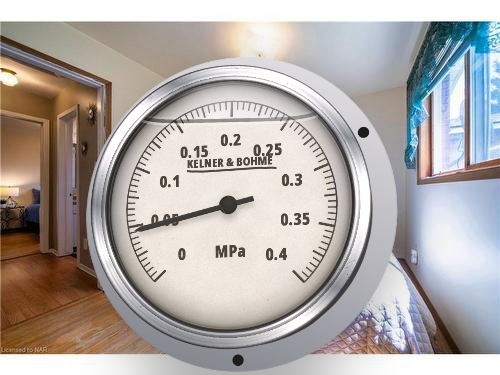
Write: 0.045 (MPa)
